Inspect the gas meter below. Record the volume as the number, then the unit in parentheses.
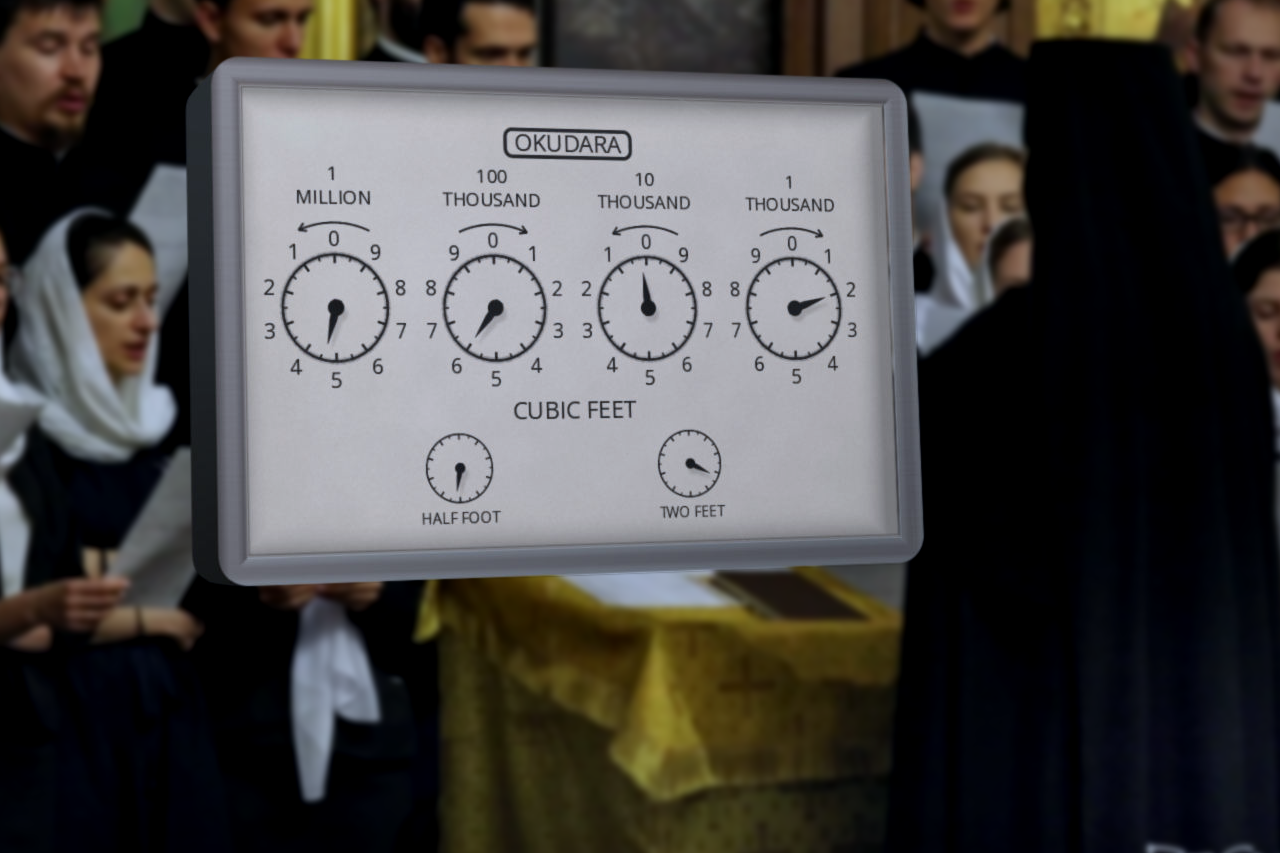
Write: 460200 (ft³)
